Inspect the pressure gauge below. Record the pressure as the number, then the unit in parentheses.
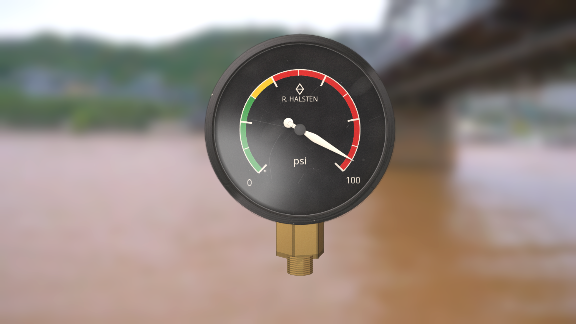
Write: 95 (psi)
